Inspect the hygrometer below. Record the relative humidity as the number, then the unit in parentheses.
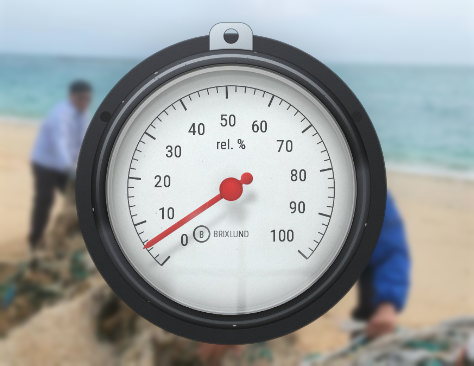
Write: 5 (%)
